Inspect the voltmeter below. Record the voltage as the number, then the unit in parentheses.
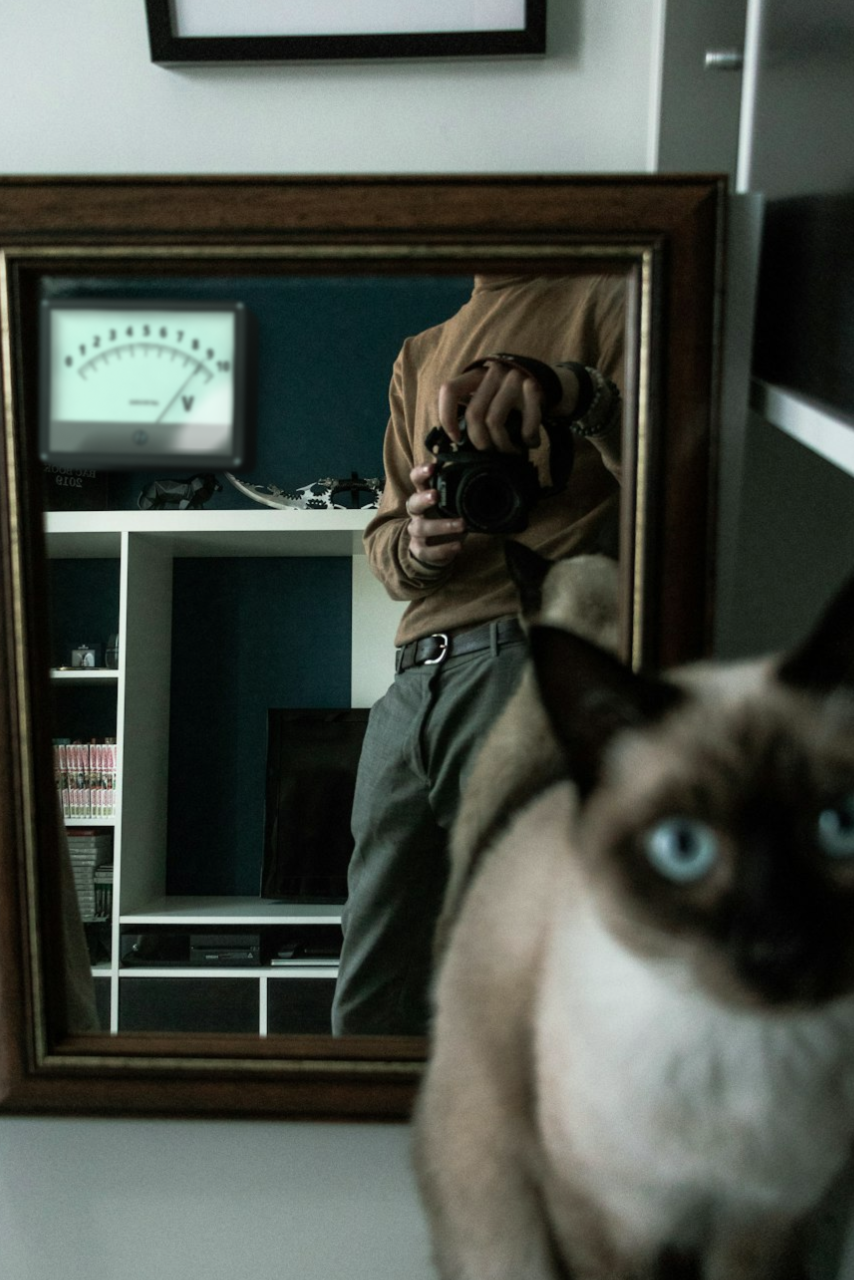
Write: 9 (V)
